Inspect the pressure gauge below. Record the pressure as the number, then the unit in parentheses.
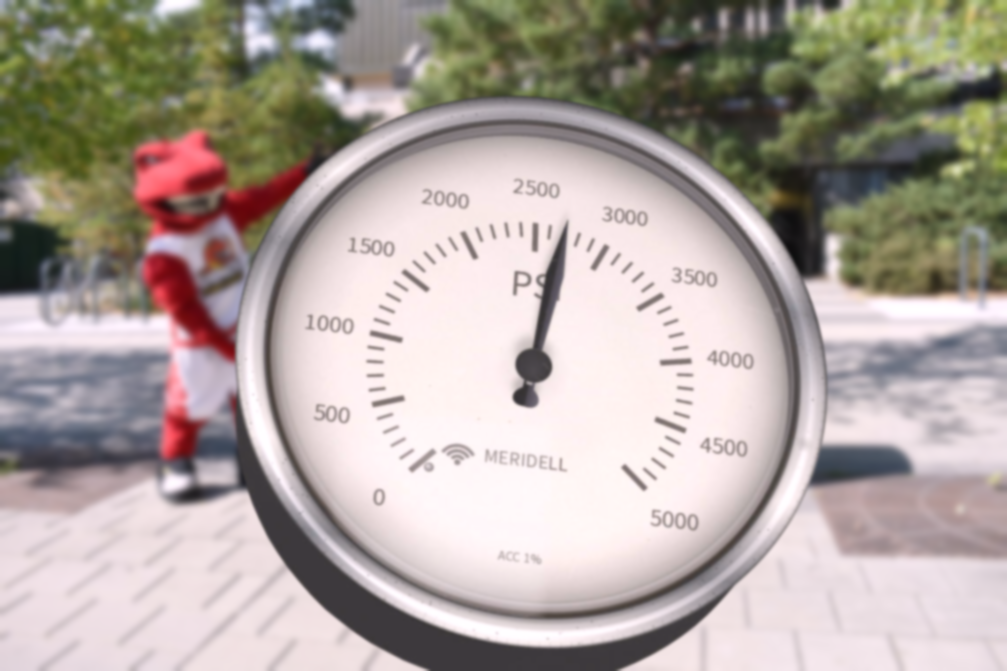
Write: 2700 (psi)
